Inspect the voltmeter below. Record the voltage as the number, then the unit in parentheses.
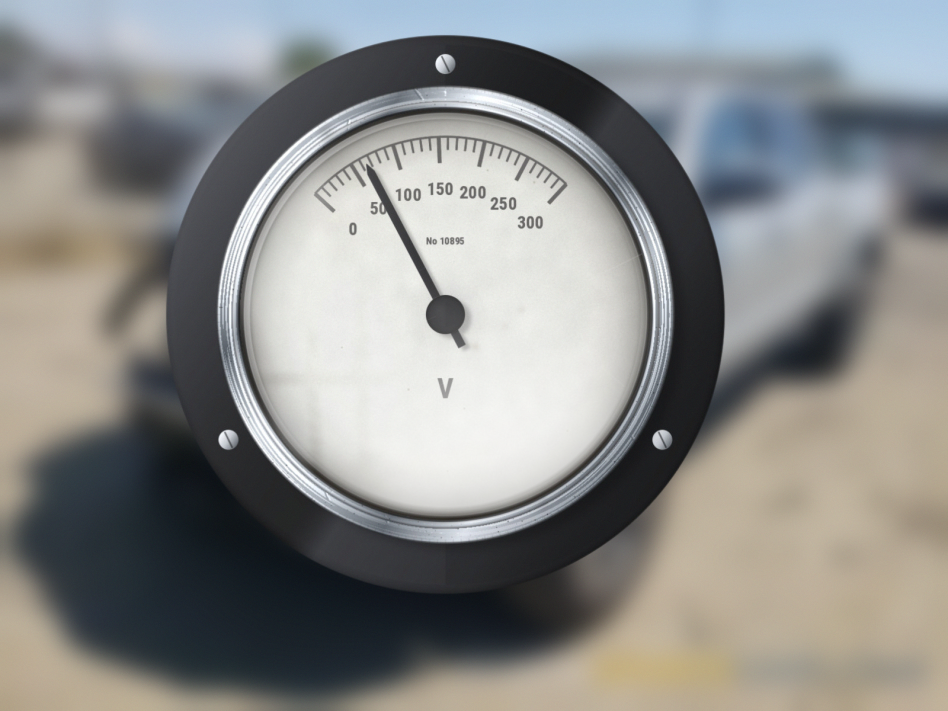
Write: 65 (V)
